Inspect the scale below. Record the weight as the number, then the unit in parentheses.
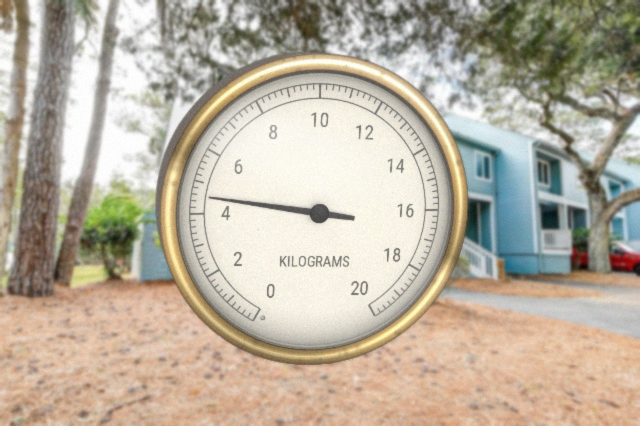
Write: 4.6 (kg)
